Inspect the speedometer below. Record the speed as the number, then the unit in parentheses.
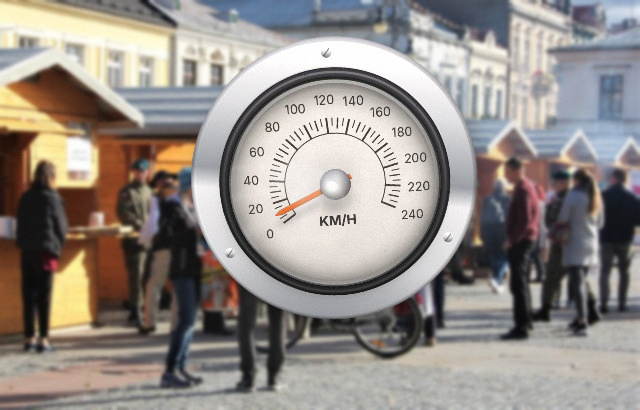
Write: 10 (km/h)
